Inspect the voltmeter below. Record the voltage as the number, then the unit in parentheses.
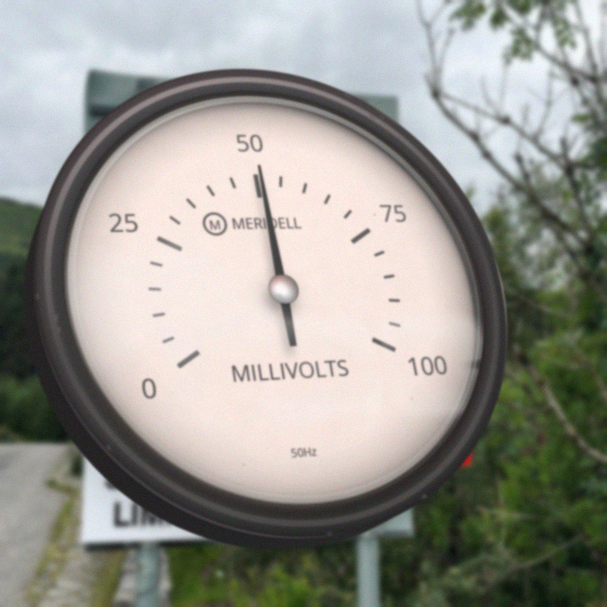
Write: 50 (mV)
